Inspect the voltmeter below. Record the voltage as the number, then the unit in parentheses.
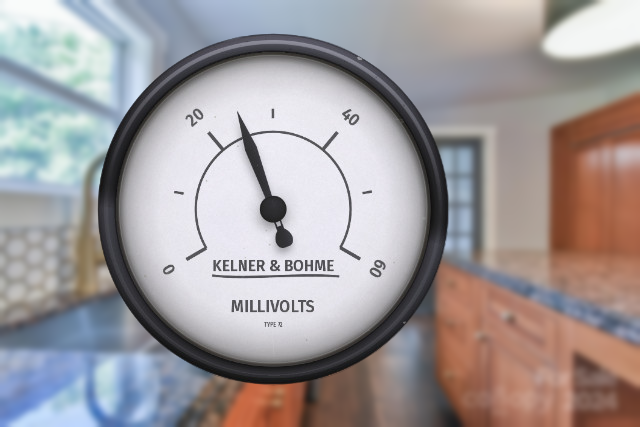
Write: 25 (mV)
